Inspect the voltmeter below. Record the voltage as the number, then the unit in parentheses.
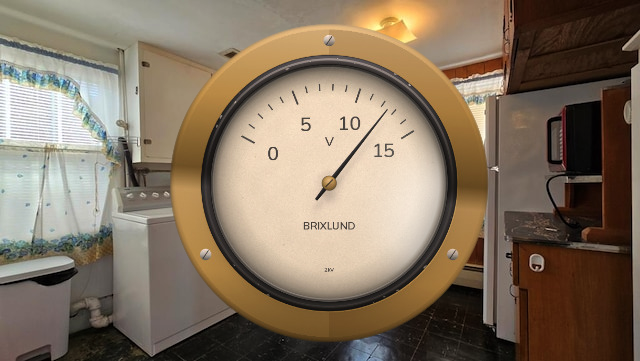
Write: 12.5 (V)
